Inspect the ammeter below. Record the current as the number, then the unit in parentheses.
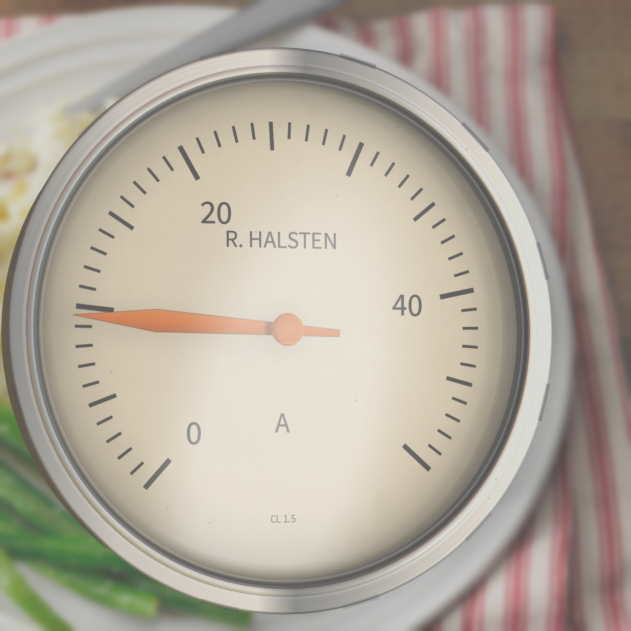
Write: 9.5 (A)
